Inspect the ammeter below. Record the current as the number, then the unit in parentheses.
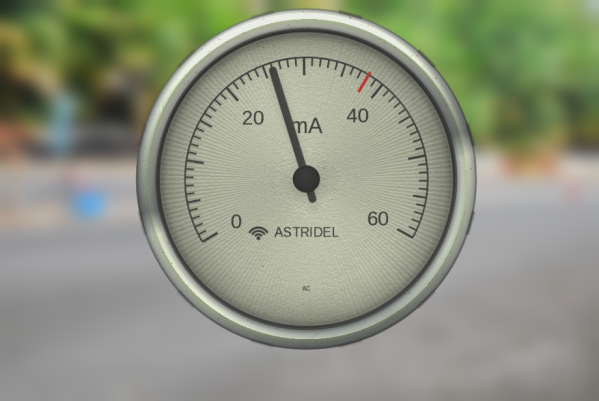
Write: 26 (mA)
